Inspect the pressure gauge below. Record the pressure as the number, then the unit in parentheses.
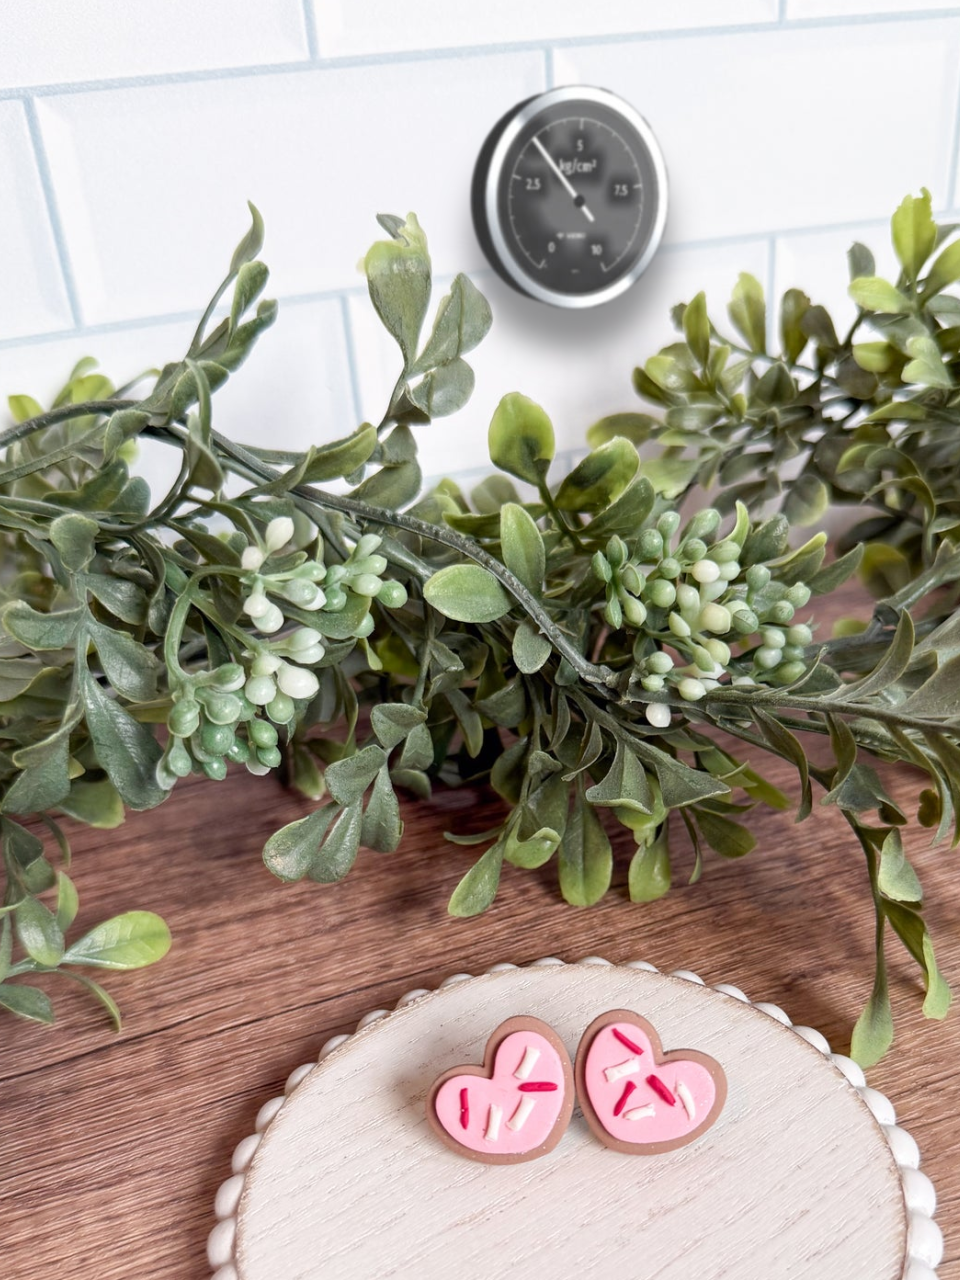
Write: 3.5 (kg/cm²)
